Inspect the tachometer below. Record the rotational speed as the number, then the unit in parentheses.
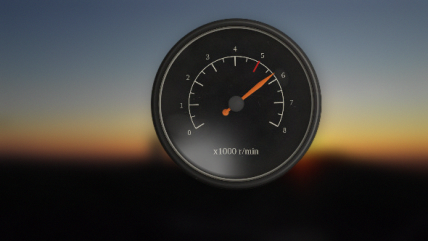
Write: 5750 (rpm)
